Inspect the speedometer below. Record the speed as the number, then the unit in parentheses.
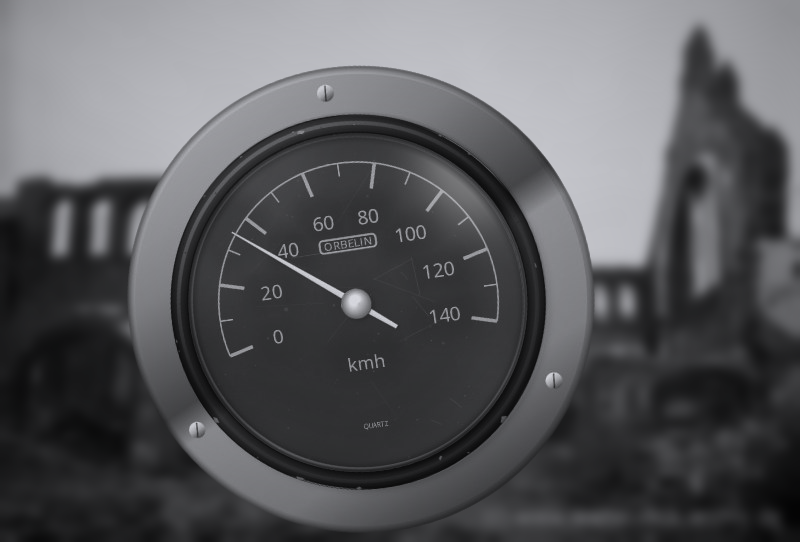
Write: 35 (km/h)
